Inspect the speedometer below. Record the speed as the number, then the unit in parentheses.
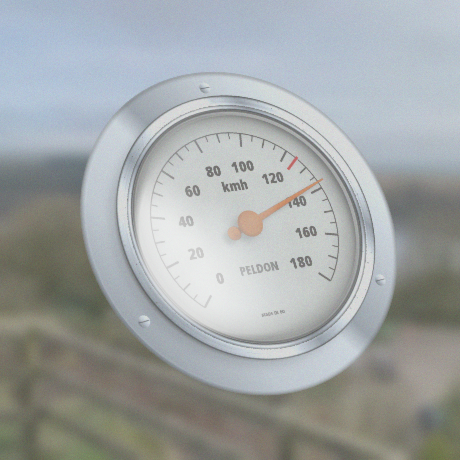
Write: 137.5 (km/h)
